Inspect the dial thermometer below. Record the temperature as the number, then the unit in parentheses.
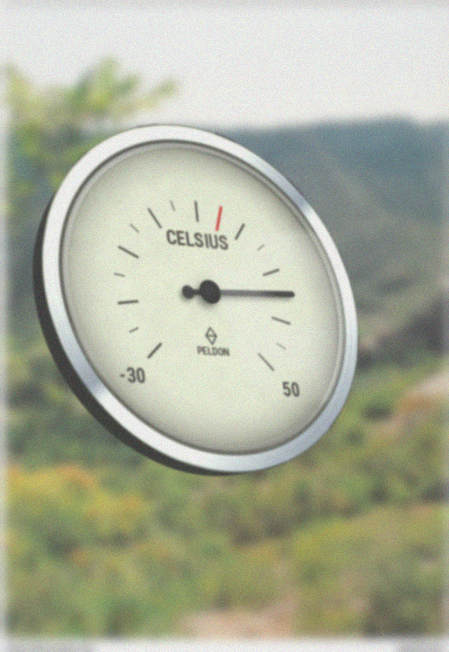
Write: 35 (°C)
